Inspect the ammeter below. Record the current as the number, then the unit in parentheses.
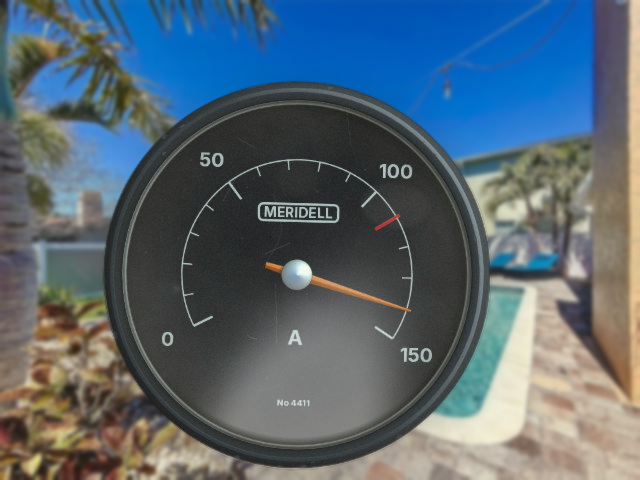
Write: 140 (A)
